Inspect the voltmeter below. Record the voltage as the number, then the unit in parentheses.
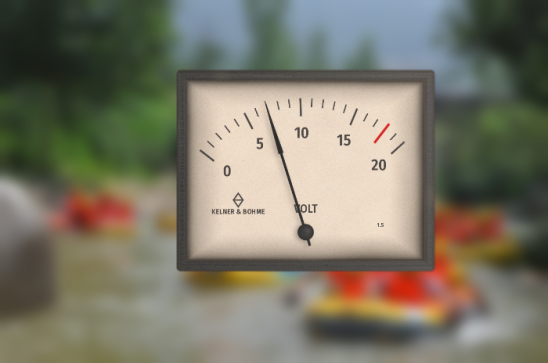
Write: 7 (V)
